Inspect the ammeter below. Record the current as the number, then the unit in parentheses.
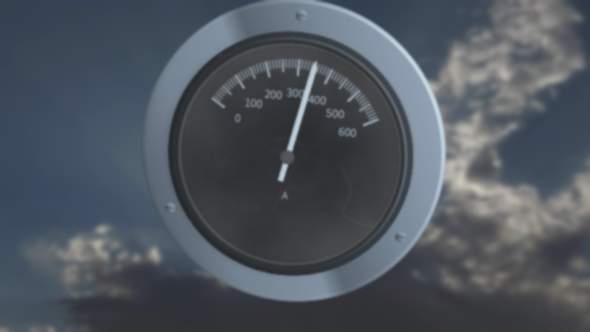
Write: 350 (A)
